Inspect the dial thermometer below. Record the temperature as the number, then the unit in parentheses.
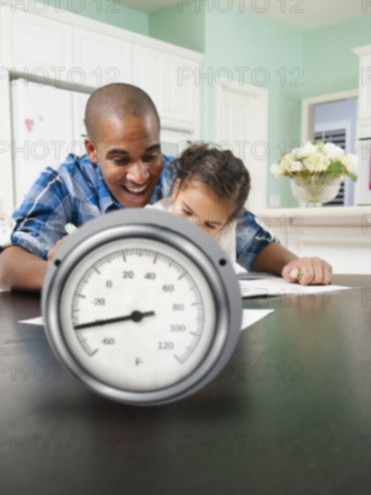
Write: -40 (°F)
